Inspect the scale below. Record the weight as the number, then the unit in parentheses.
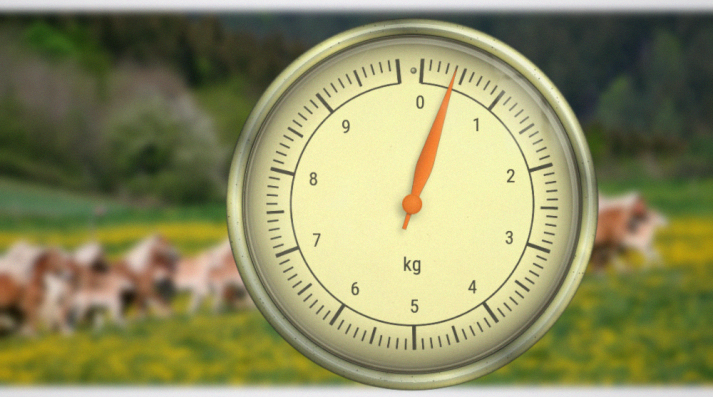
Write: 0.4 (kg)
